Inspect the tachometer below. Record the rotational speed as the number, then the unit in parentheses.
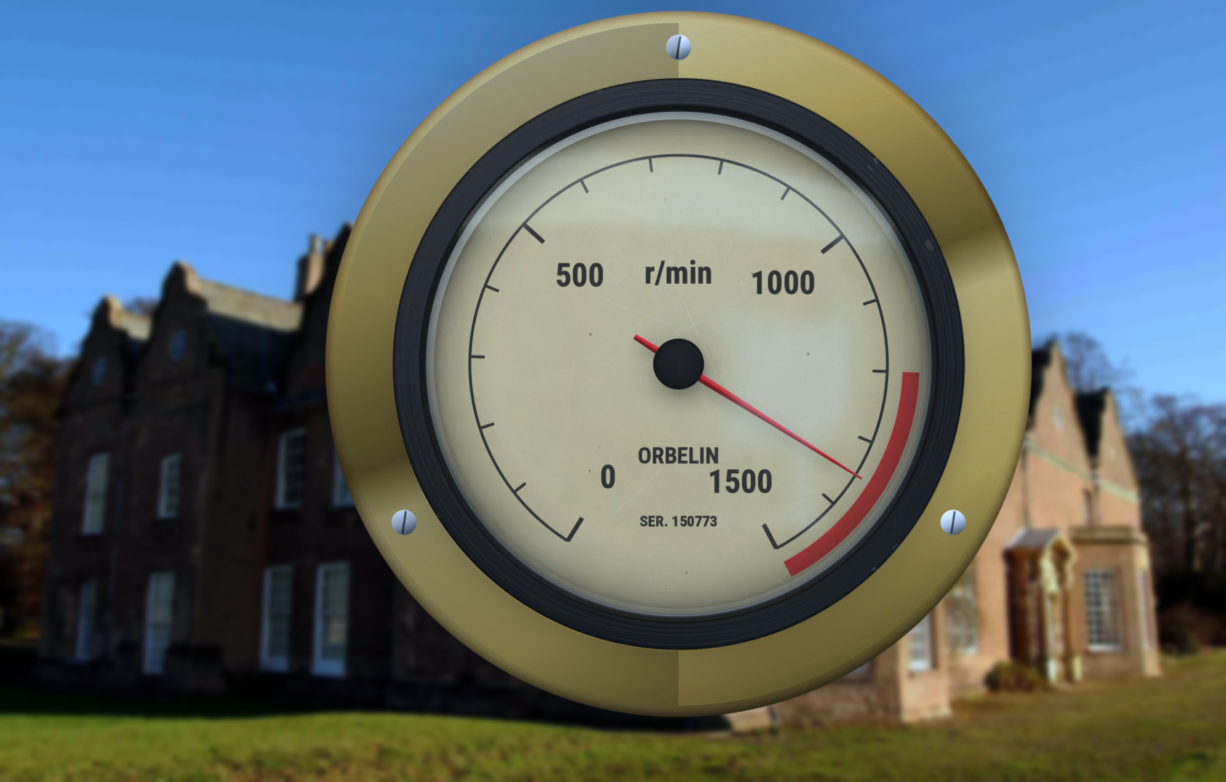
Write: 1350 (rpm)
